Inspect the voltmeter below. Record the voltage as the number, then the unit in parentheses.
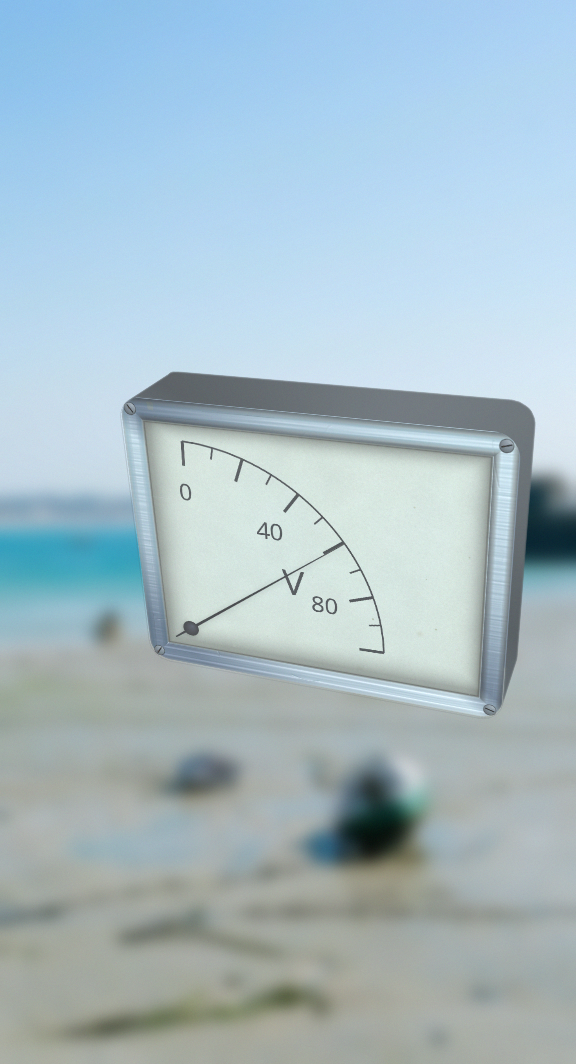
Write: 60 (V)
